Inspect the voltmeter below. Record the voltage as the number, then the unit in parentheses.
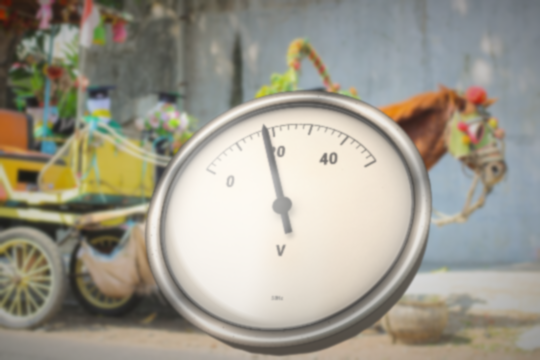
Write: 18 (V)
